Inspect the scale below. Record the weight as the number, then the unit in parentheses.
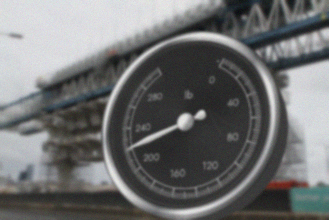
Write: 220 (lb)
